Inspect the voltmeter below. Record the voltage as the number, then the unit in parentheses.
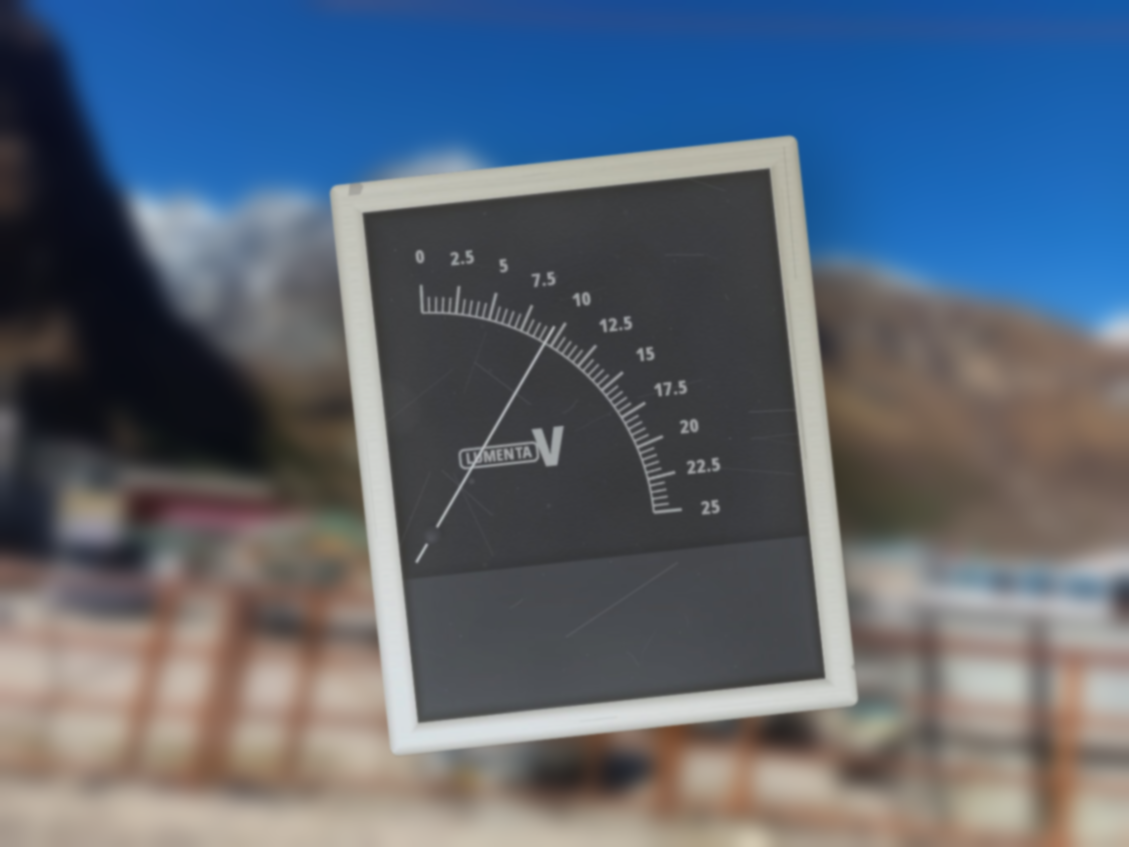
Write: 9.5 (V)
